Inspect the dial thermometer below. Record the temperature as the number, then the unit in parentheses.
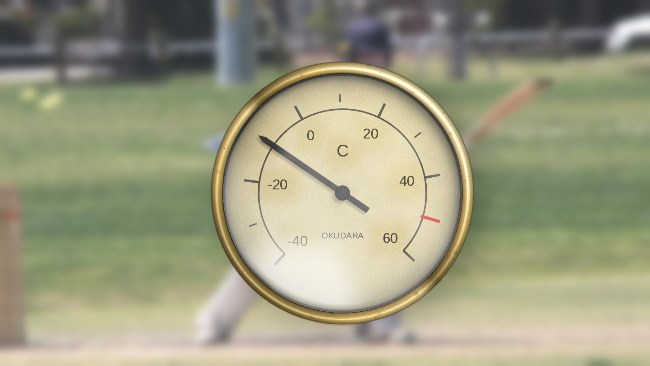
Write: -10 (°C)
